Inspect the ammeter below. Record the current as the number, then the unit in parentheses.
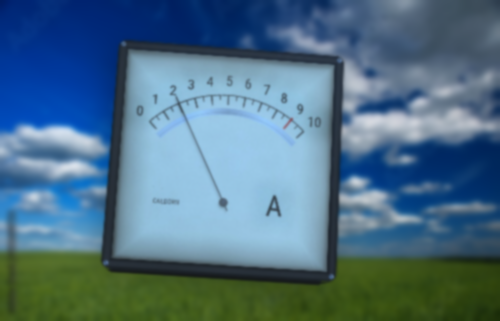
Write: 2 (A)
